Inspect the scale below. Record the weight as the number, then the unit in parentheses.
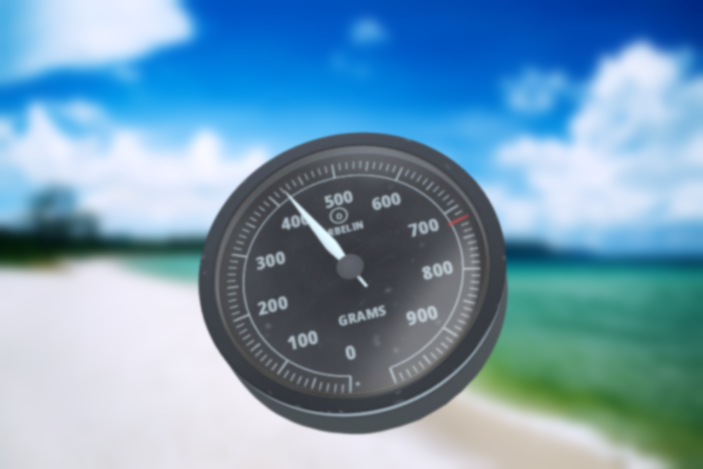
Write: 420 (g)
